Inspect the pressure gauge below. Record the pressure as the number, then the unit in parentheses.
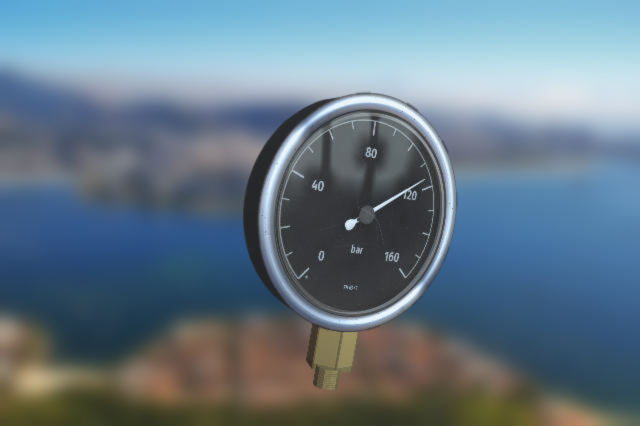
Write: 115 (bar)
